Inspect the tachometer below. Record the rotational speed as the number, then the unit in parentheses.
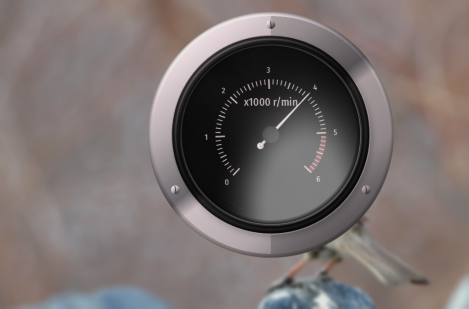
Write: 4000 (rpm)
